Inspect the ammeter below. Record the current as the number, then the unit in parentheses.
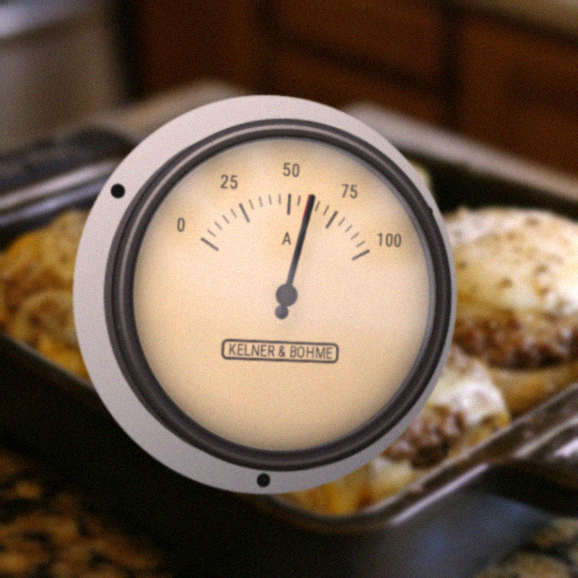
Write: 60 (A)
